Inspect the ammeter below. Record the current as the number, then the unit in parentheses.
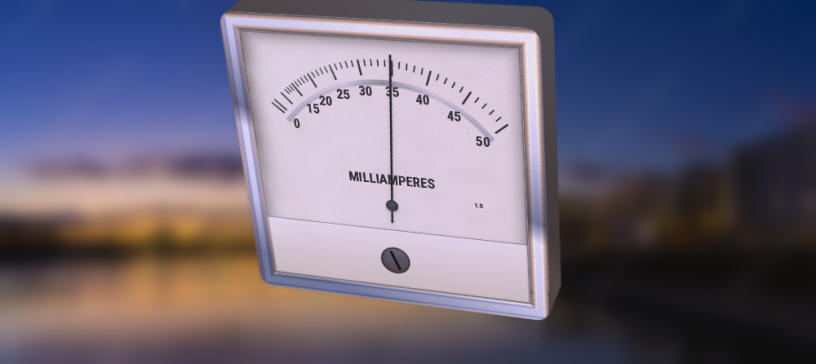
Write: 35 (mA)
